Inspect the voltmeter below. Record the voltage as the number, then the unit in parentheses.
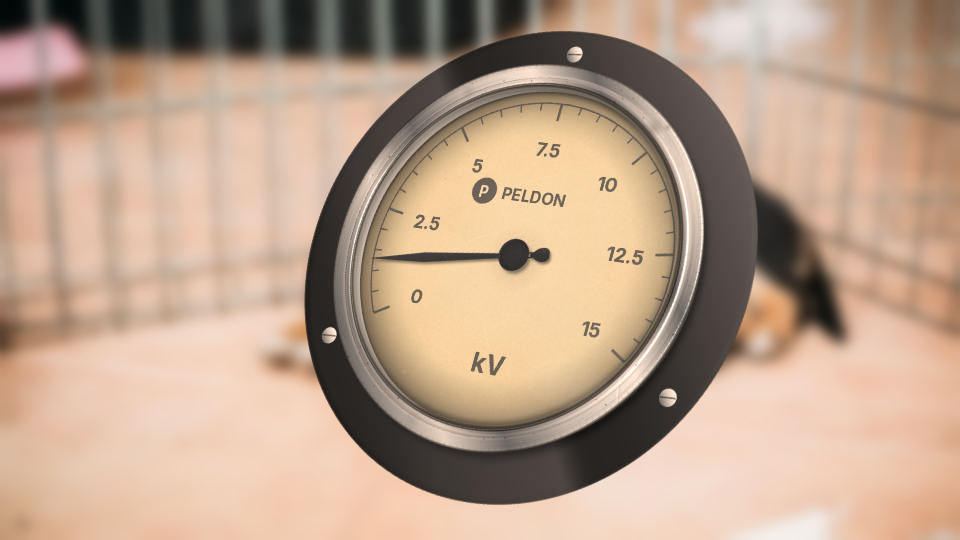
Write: 1.25 (kV)
